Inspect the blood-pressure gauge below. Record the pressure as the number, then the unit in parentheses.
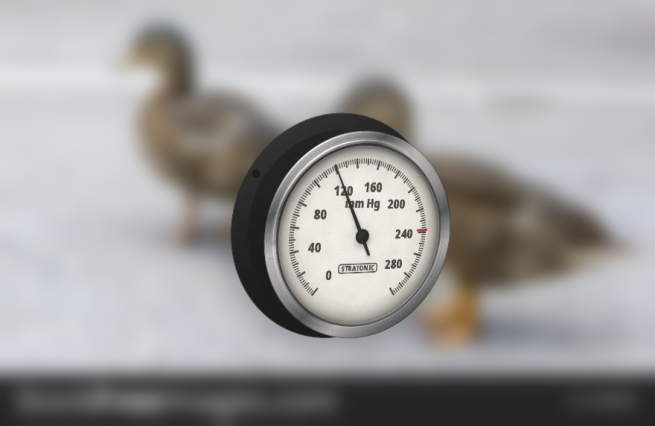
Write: 120 (mmHg)
